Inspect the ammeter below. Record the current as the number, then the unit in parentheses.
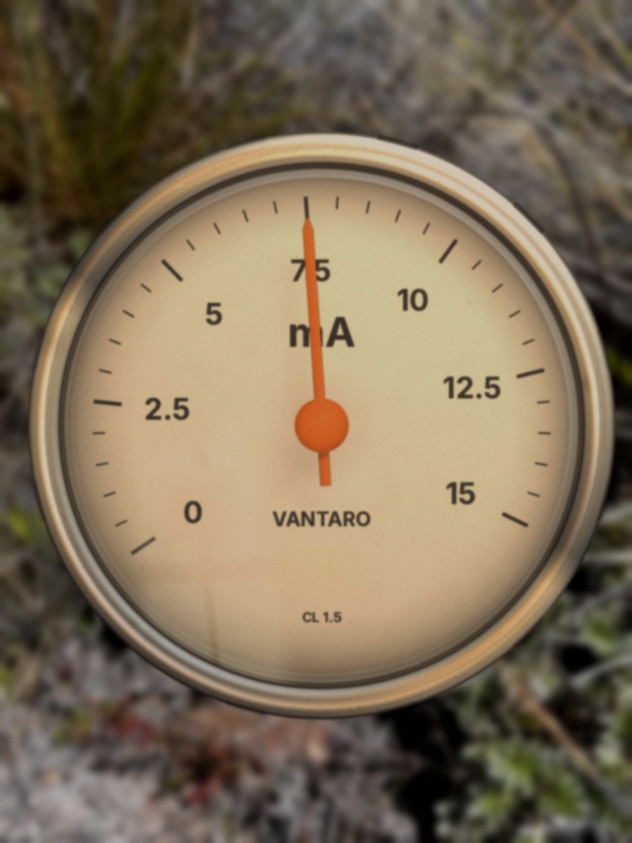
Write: 7.5 (mA)
